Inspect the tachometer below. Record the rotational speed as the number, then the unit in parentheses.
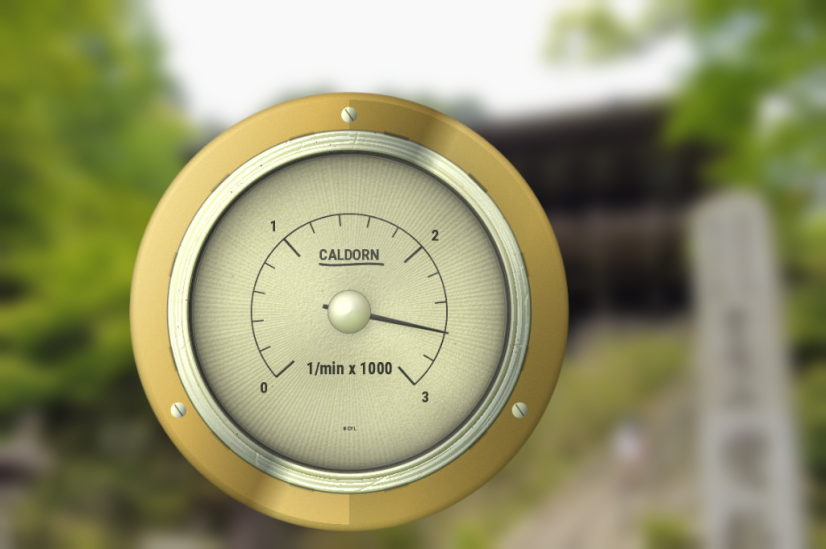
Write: 2600 (rpm)
